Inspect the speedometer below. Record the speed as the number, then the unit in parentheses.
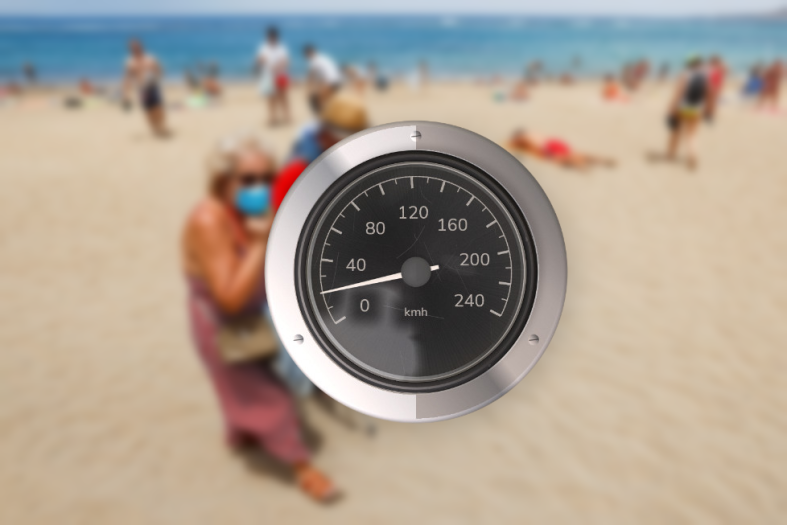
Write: 20 (km/h)
